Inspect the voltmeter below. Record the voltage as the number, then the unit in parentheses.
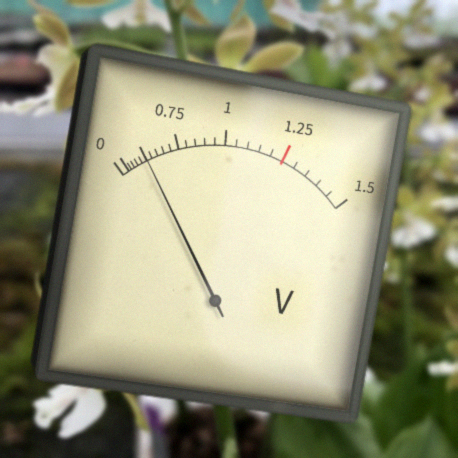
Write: 0.5 (V)
